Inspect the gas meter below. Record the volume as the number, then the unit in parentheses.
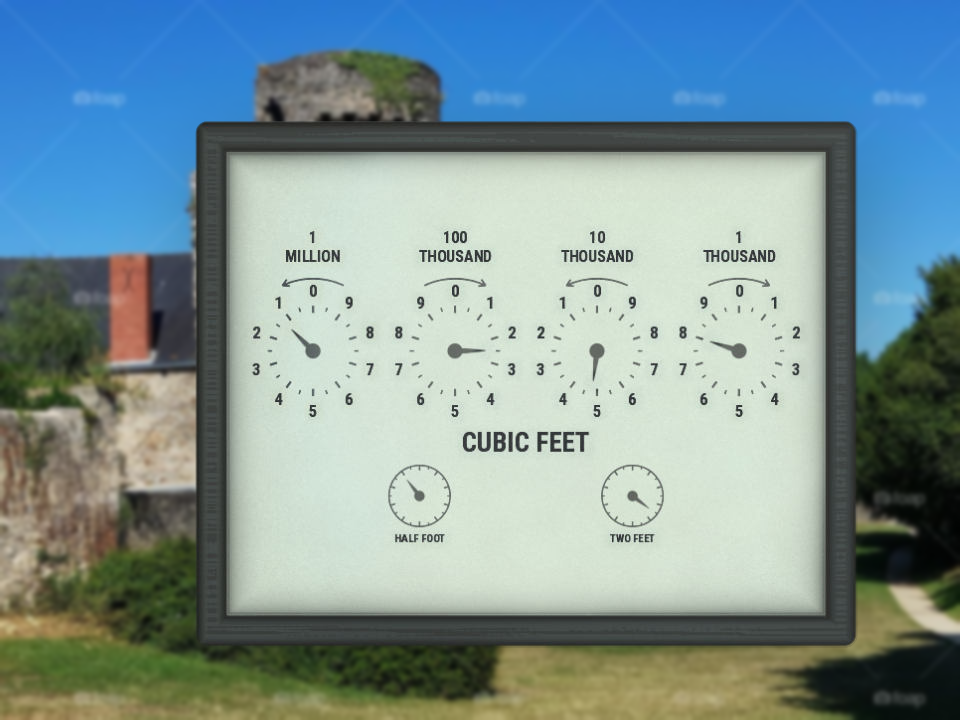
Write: 124800 (ft³)
